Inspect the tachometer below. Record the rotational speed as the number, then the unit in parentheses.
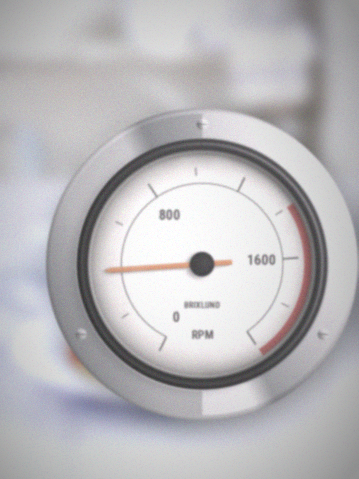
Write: 400 (rpm)
